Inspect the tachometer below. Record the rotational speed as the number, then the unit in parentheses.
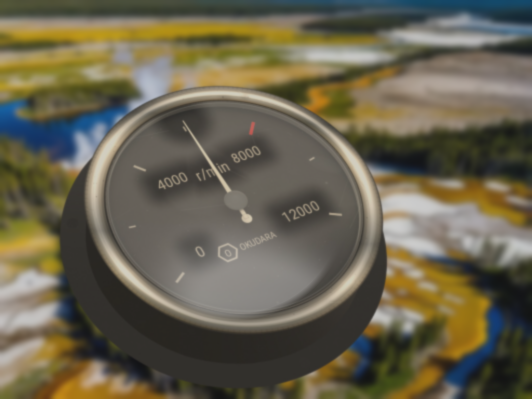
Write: 6000 (rpm)
